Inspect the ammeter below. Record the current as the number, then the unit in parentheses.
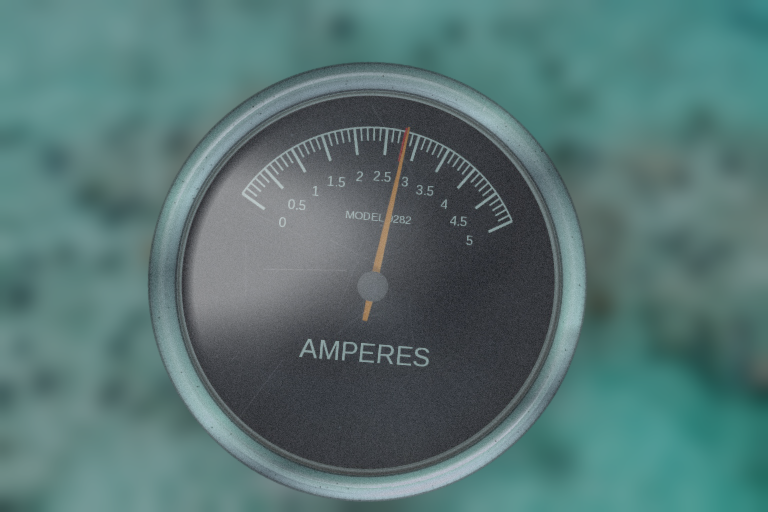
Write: 2.8 (A)
